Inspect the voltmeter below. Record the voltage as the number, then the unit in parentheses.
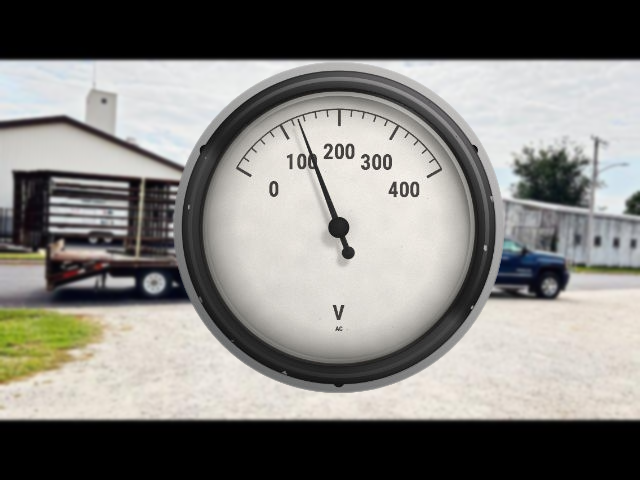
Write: 130 (V)
